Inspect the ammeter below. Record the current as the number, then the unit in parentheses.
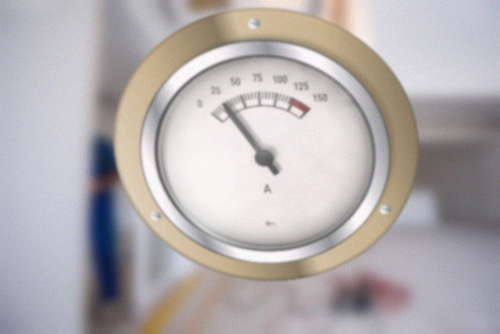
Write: 25 (A)
